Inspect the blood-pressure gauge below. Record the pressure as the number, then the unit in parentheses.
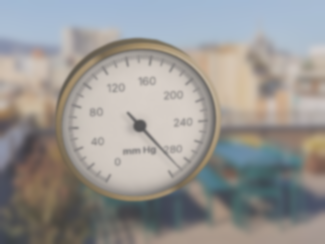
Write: 290 (mmHg)
